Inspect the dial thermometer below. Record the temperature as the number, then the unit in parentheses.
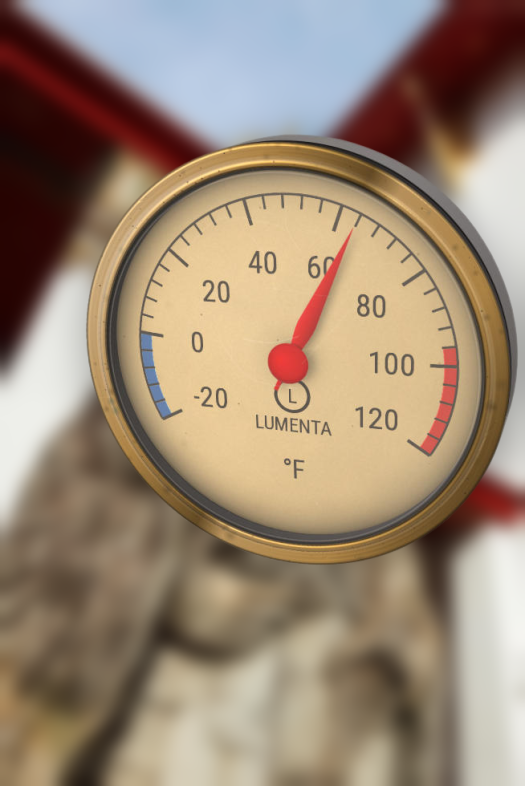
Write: 64 (°F)
